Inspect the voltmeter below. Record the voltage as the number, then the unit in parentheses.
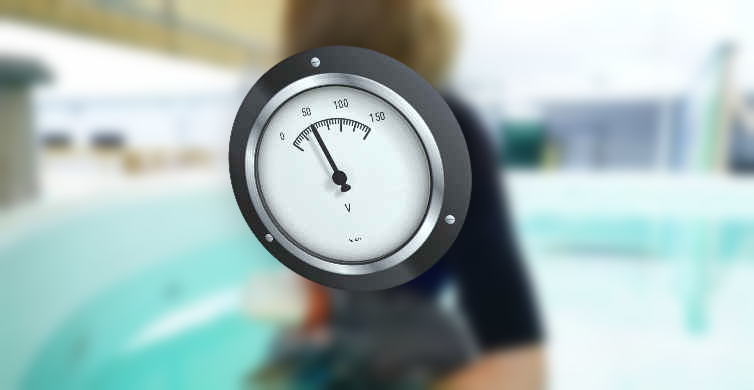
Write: 50 (V)
